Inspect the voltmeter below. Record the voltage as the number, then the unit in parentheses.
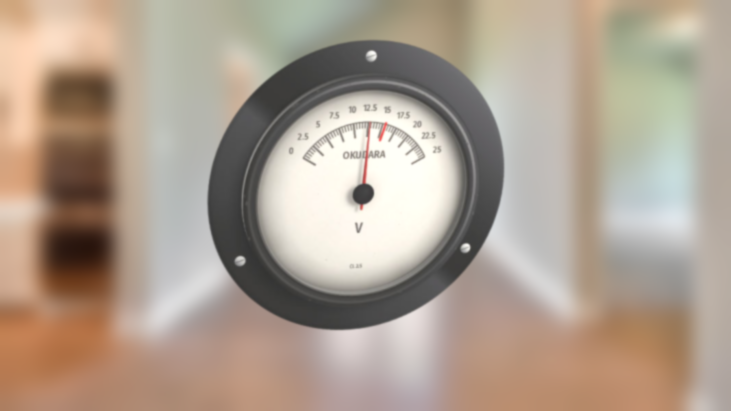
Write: 12.5 (V)
